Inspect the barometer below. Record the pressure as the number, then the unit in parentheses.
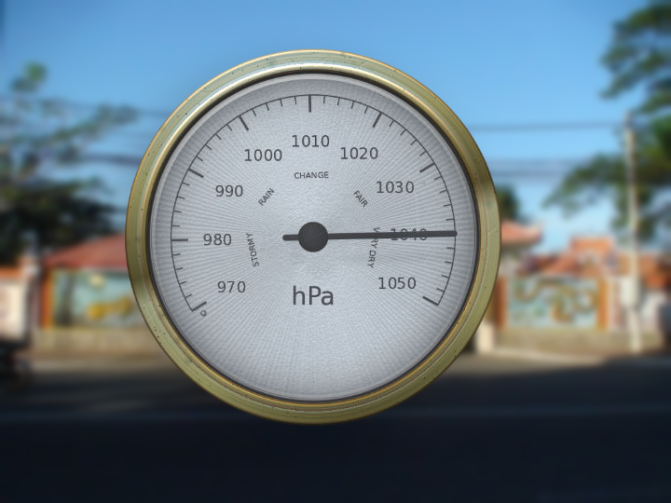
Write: 1040 (hPa)
